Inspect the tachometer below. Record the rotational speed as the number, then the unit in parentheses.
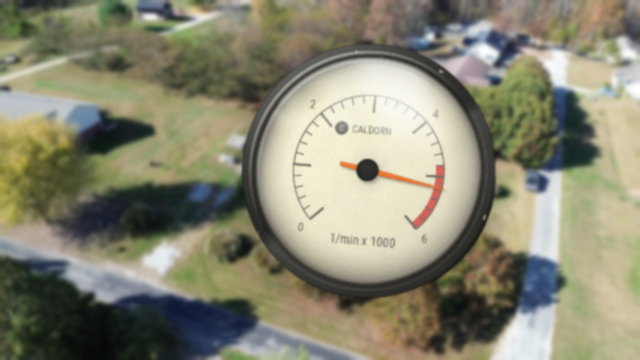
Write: 5200 (rpm)
